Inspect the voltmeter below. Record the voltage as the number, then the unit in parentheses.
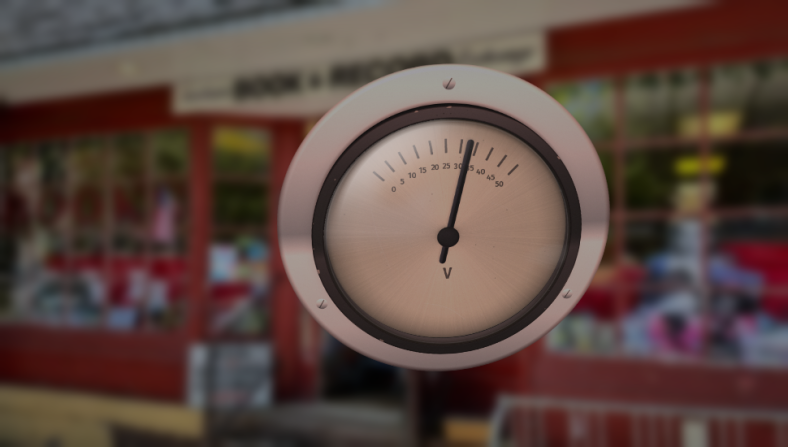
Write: 32.5 (V)
